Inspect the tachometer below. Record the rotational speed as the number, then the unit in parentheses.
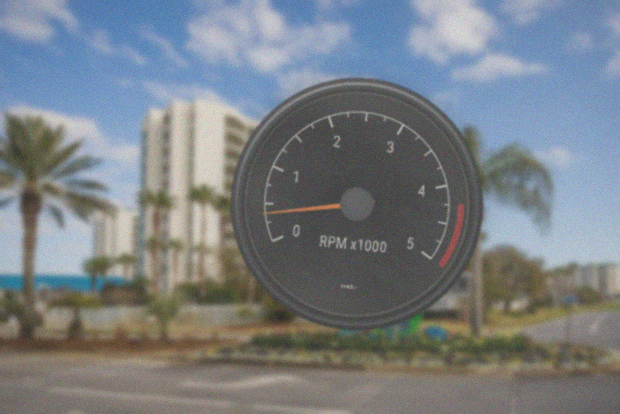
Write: 375 (rpm)
